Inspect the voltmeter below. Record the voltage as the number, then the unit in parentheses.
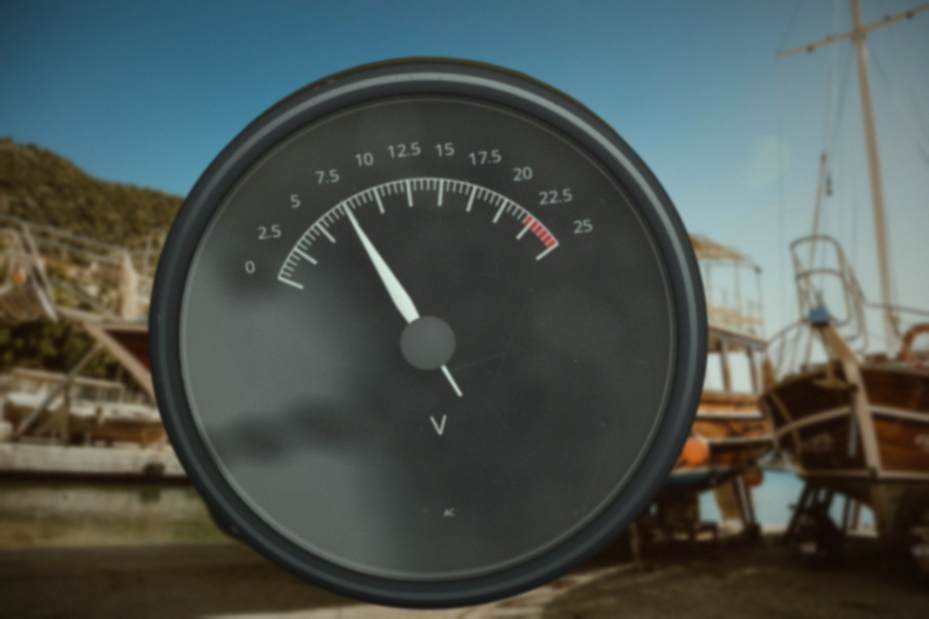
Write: 7.5 (V)
